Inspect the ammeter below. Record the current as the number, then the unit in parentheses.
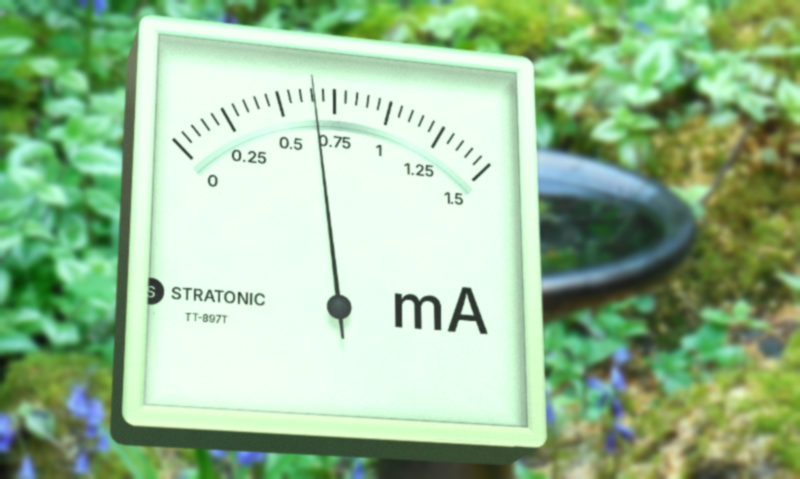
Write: 0.65 (mA)
